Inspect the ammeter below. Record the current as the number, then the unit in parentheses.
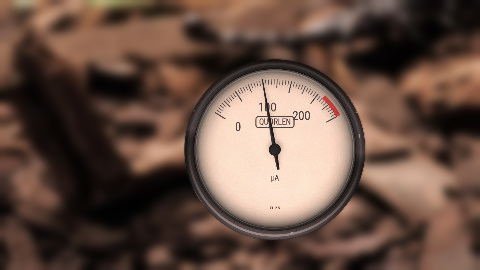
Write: 100 (µA)
